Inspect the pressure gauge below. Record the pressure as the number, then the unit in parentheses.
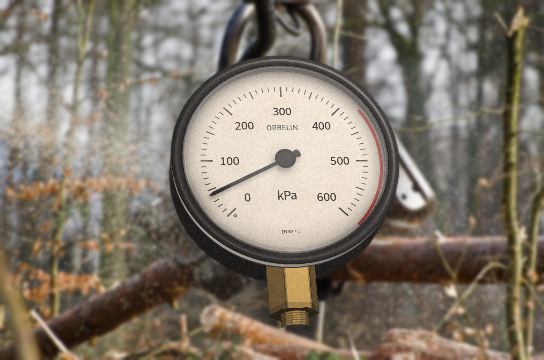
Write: 40 (kPa)
